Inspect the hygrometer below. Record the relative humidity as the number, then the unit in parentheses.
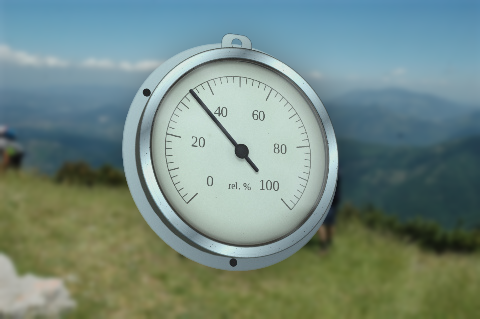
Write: 34 (%)
